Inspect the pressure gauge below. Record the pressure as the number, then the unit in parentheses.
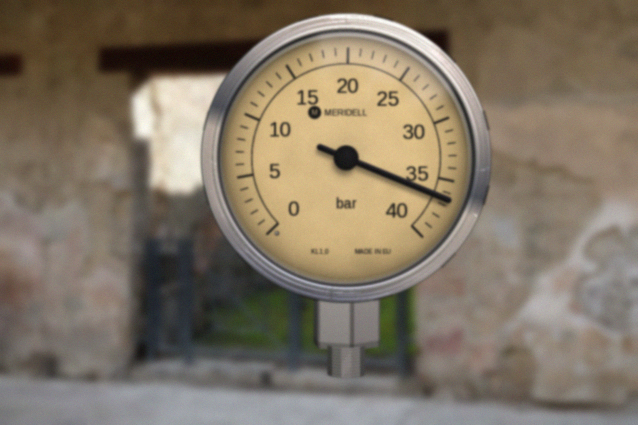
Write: 36.5 (bar)
